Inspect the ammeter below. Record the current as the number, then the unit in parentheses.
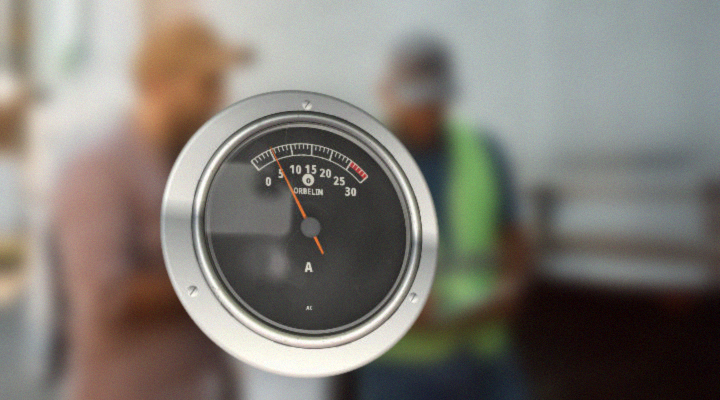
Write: 5 (A)
